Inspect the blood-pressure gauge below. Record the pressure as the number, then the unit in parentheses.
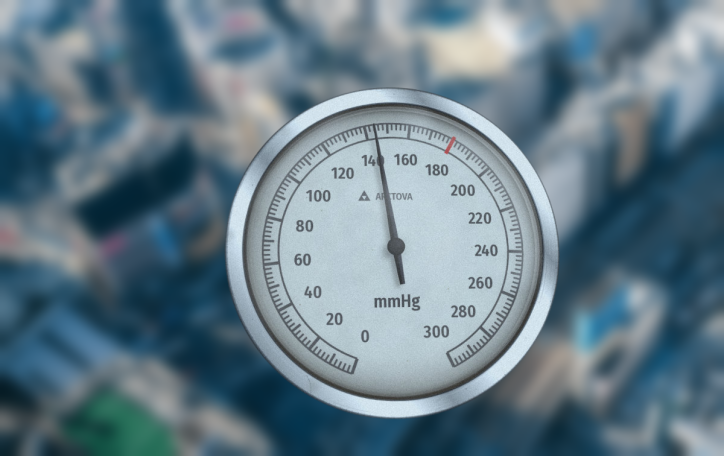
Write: 144 (mmHg)
